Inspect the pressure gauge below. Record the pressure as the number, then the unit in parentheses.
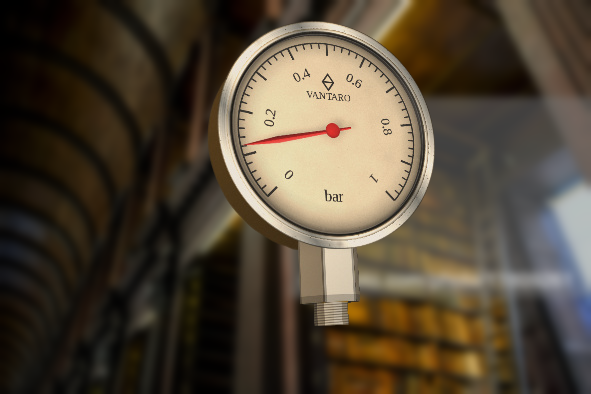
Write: 0.12 (bar)
